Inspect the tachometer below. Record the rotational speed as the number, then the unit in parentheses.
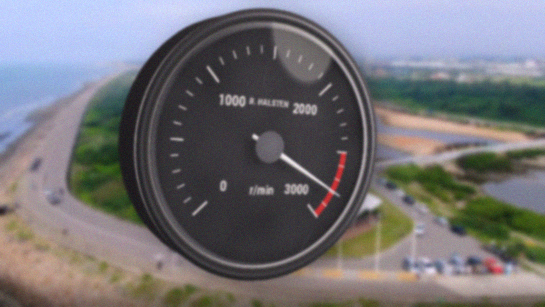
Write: 2800 (rpm)
